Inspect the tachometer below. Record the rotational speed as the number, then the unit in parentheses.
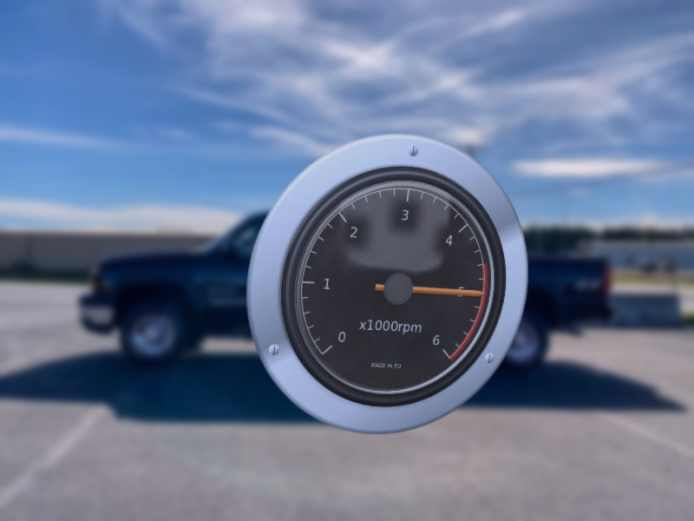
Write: 5000 (rpm)
